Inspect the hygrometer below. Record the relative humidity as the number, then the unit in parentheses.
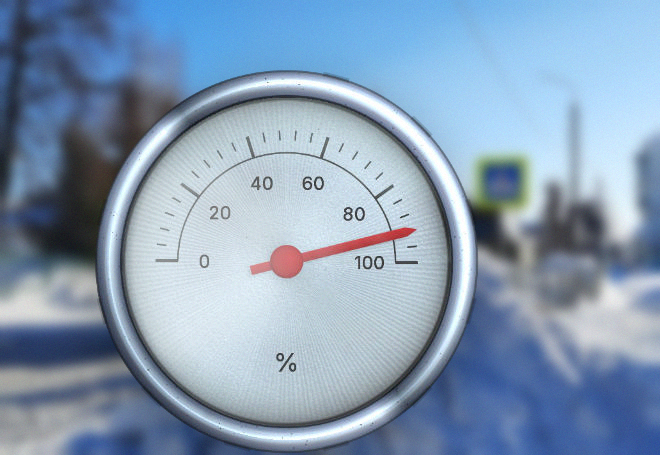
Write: 92 (%)
